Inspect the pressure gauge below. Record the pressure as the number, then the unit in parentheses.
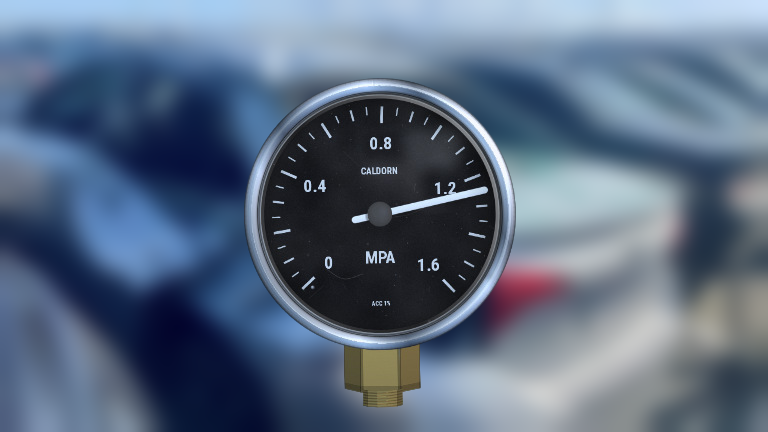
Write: 1.25 (MPa)
